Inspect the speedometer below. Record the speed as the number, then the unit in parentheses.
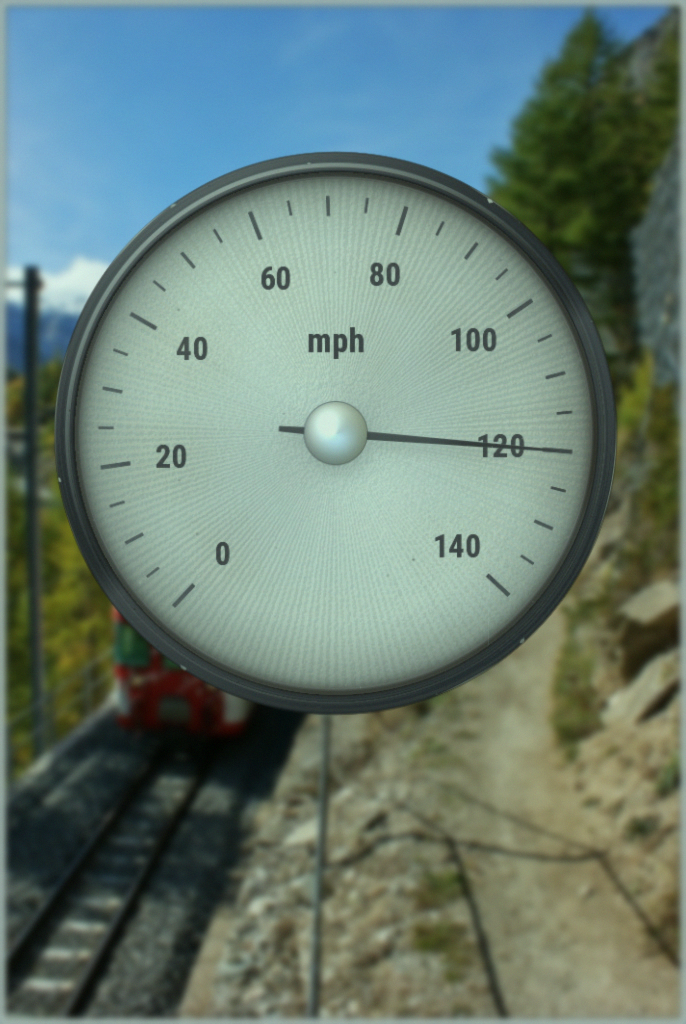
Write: 120 (mph)
